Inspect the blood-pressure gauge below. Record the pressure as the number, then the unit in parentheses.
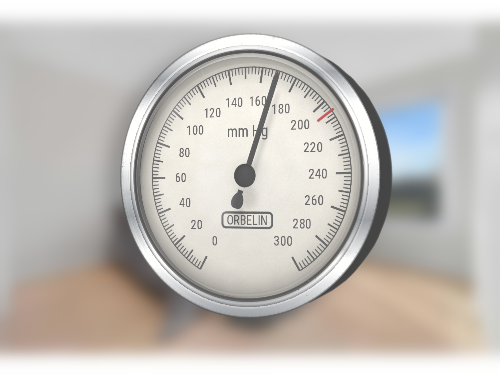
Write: 170 (mmHg)
